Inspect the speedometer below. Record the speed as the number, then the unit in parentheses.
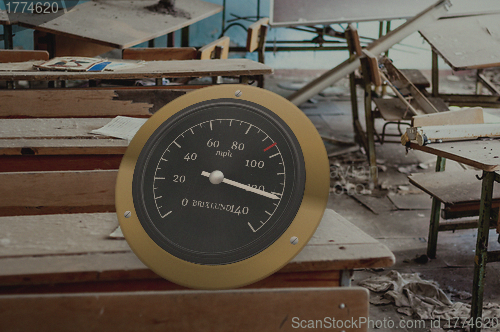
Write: 122.5 (mph)
